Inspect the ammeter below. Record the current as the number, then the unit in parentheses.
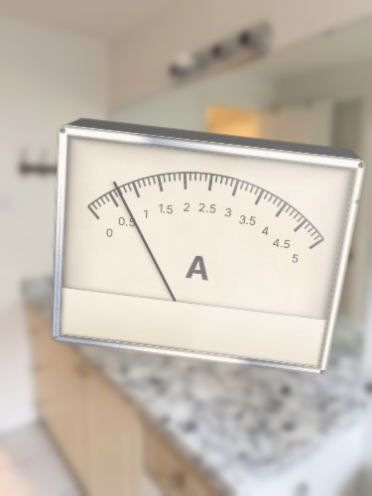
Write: 0.7 (A)
